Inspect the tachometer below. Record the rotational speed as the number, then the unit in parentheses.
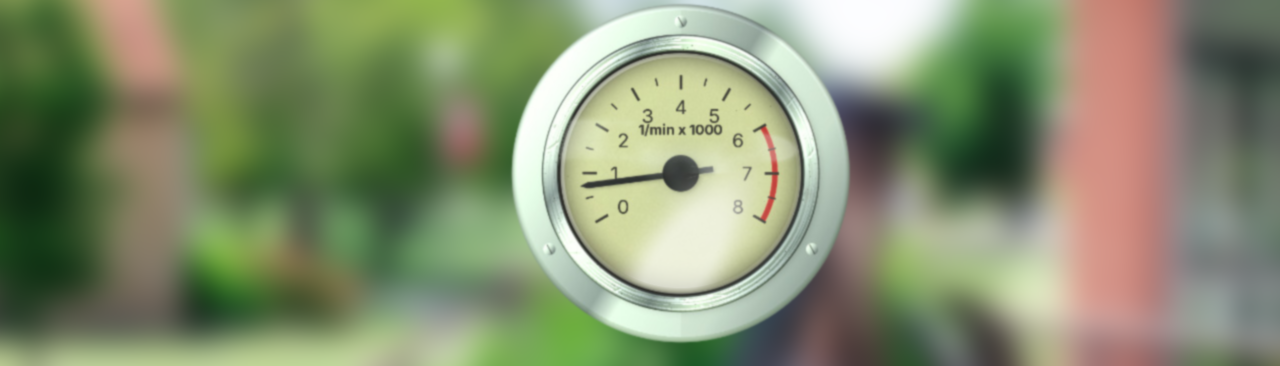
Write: 750 (rpm)
